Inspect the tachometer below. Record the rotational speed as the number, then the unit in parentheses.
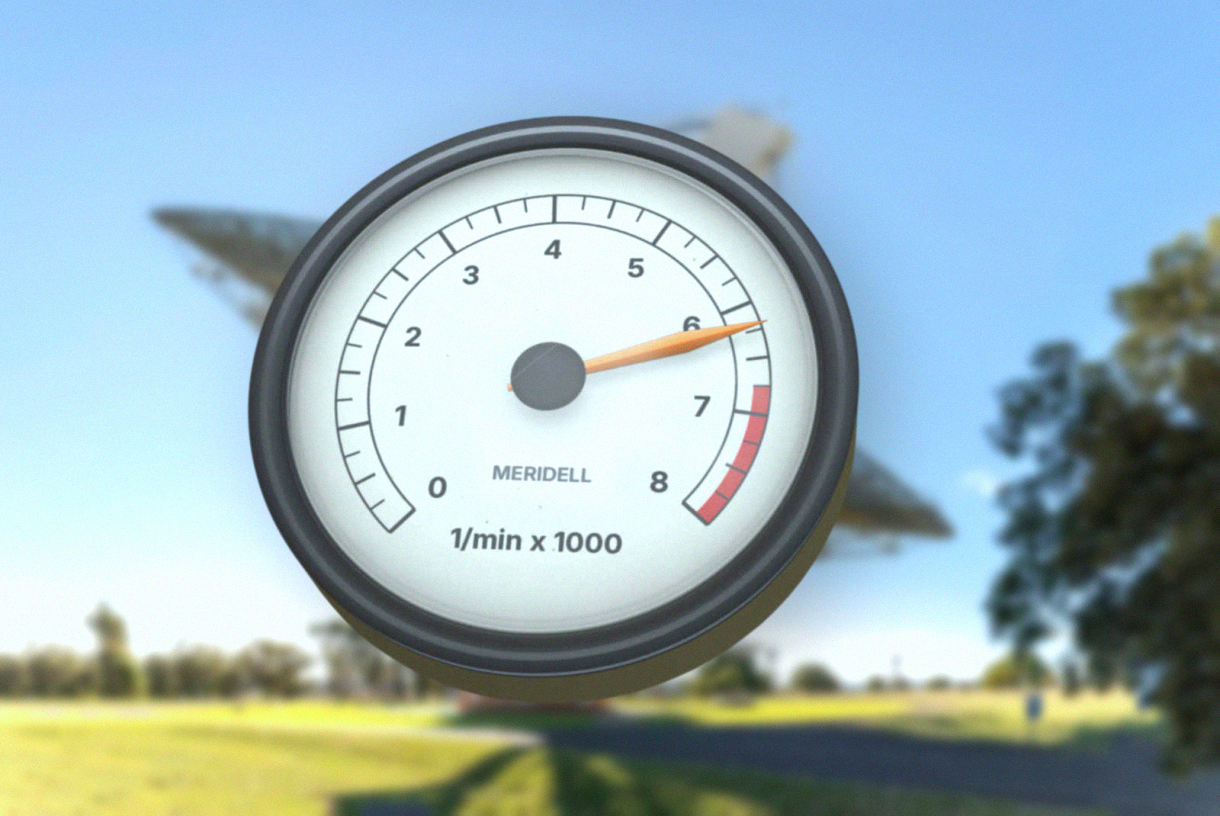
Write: 6250 (rpm)
